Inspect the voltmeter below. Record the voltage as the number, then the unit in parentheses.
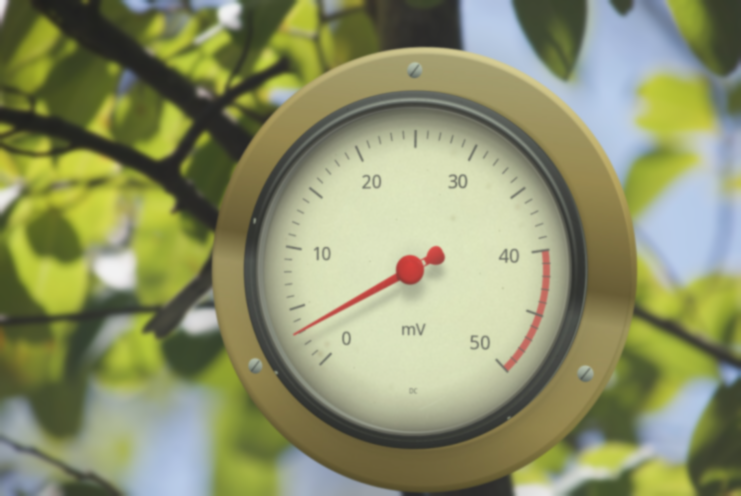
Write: 3 (mV)
